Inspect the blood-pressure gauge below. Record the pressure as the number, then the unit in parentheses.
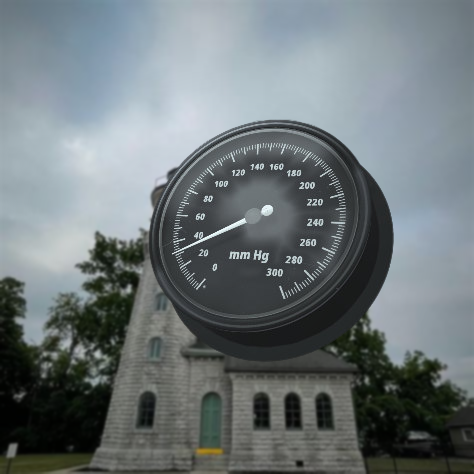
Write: 30 (mmHg)
